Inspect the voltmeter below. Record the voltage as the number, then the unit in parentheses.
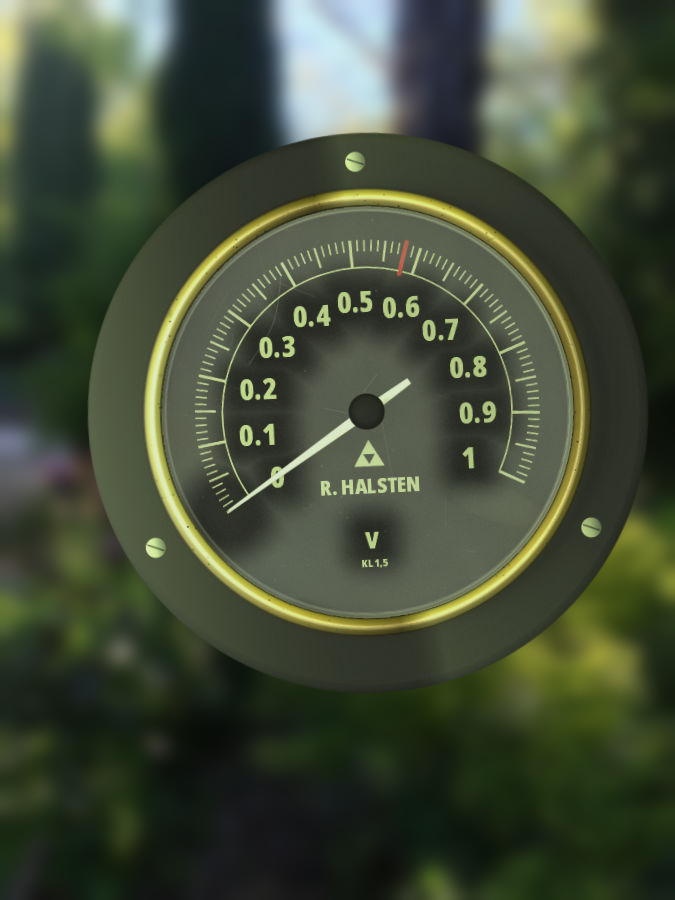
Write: 0 (V)
